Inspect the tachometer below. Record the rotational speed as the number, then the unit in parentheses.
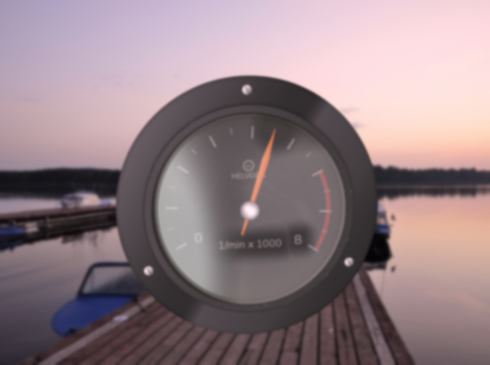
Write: 4500 (rpm)
